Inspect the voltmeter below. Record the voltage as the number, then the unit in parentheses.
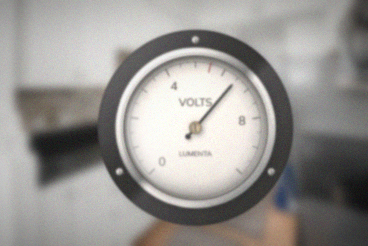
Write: 6.5 (V)
